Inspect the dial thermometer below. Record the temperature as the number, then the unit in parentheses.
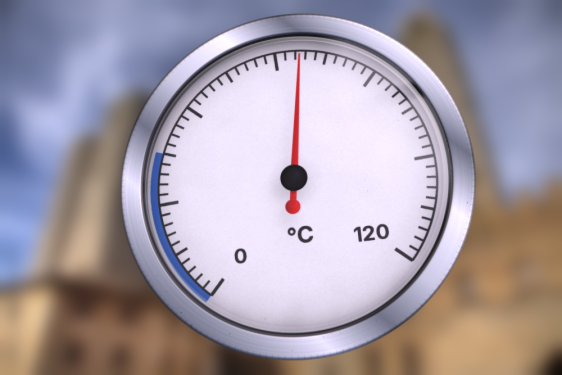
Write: 65 (°C)
